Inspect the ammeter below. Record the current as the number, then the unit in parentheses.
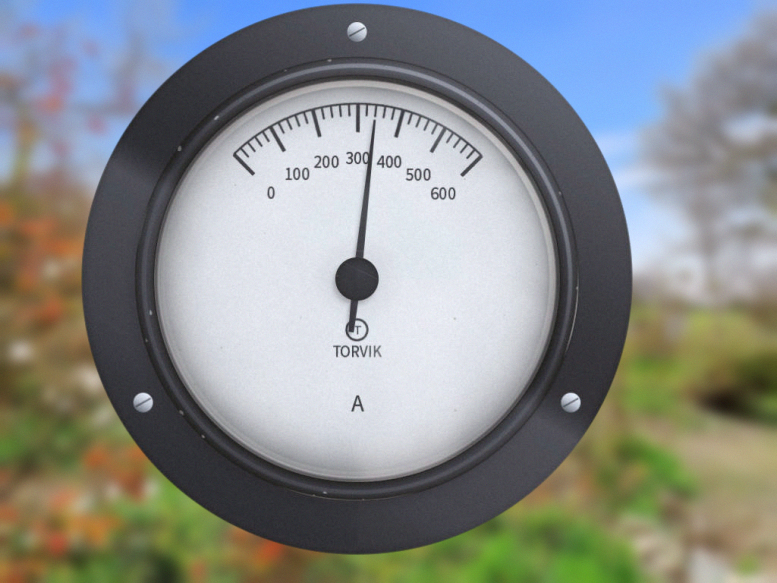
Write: 340 (A)
